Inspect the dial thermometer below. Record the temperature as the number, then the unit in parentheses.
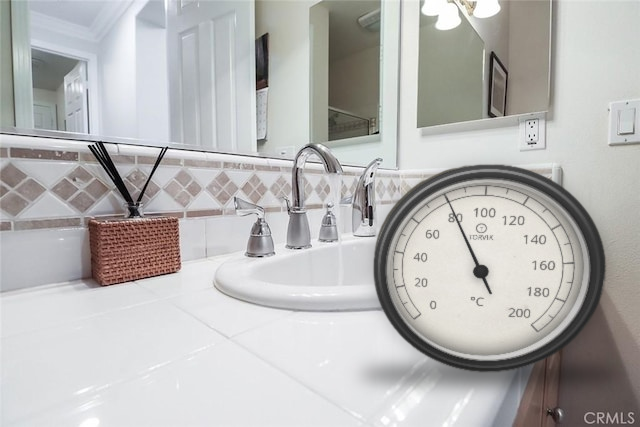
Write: 80 (°C)
